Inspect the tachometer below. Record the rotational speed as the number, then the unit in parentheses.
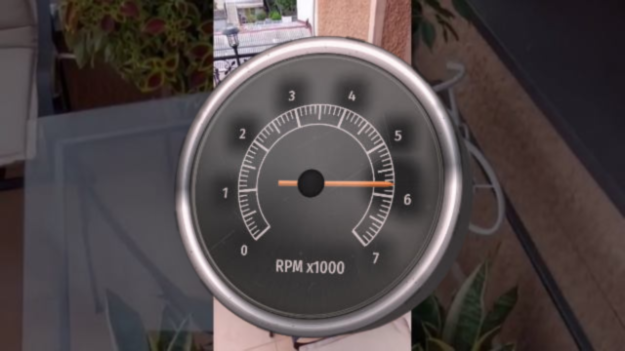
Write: 5800 (rpm)
